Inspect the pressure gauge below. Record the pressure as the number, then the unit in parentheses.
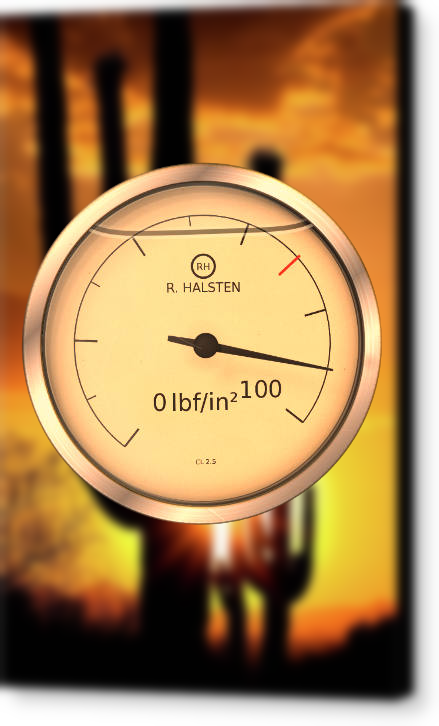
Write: 90 (psi)
